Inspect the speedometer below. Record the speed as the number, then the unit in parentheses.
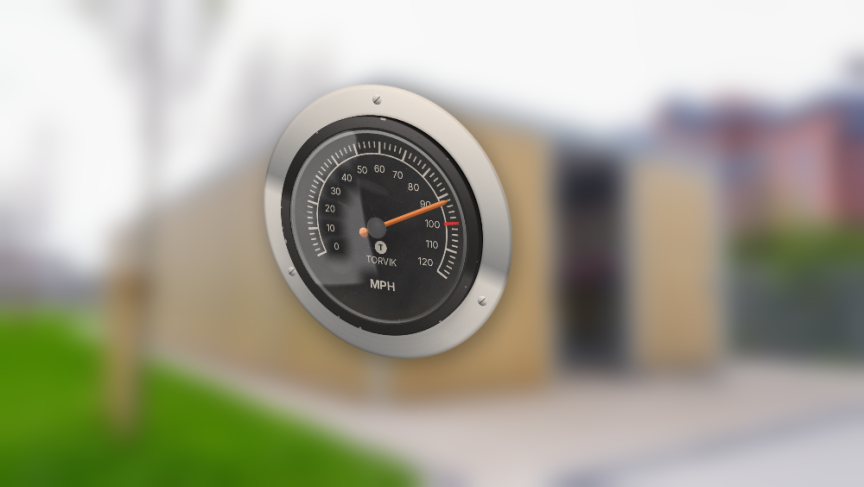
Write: 92 (mph)
